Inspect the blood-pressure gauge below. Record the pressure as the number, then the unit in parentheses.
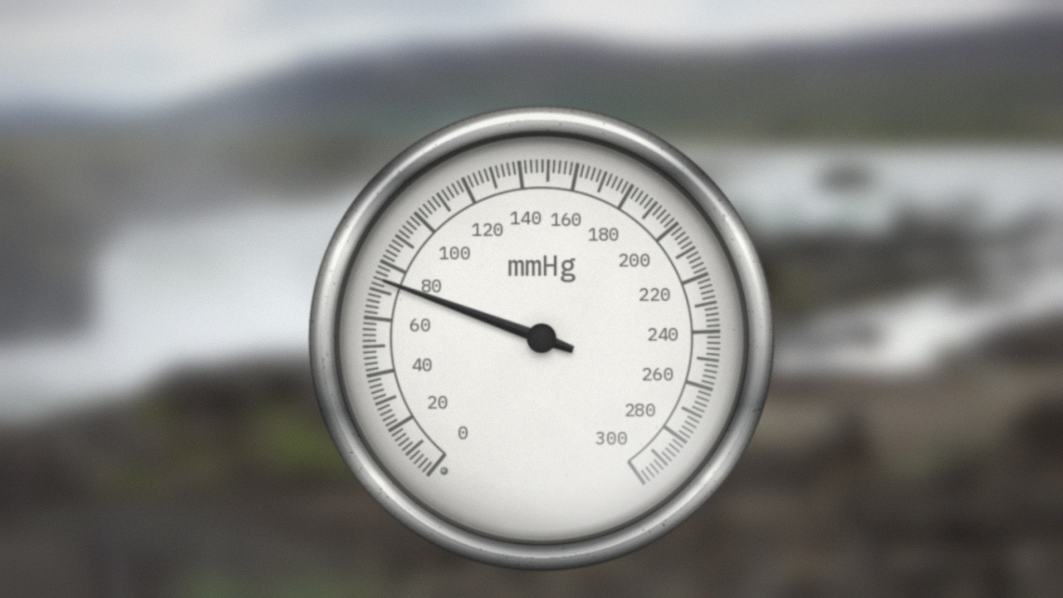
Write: 74 (mmHg)
